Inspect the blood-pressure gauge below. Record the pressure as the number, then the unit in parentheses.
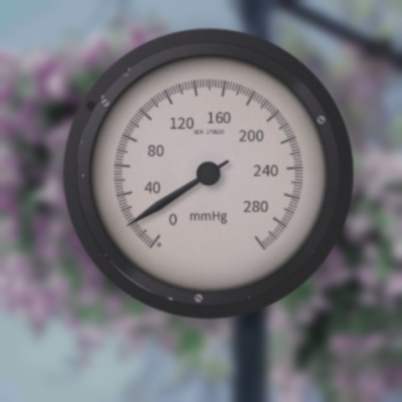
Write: 20 (mmHg)
